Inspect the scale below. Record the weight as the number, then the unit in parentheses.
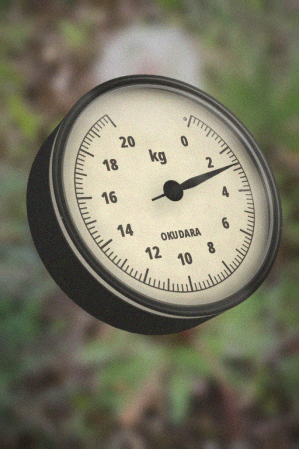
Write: 2.8 (kg)
